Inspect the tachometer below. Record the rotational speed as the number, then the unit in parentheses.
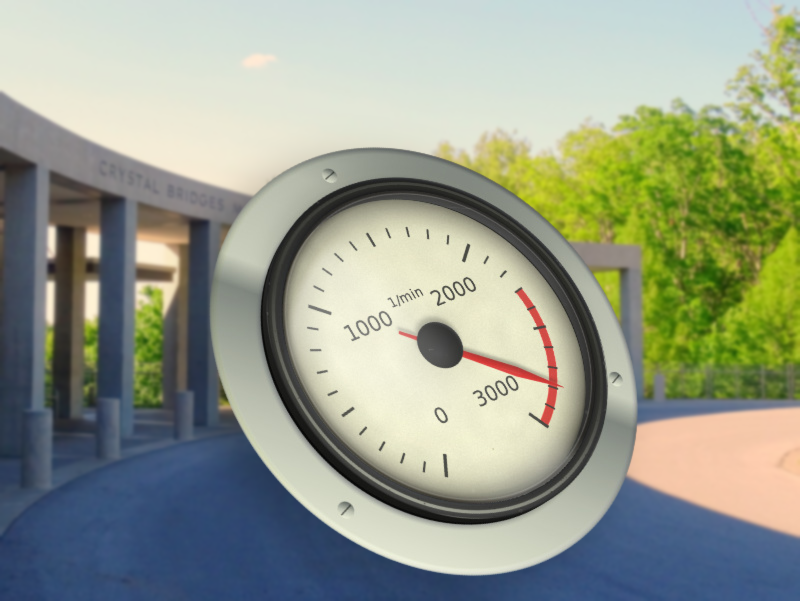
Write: 2800 (rpm)
